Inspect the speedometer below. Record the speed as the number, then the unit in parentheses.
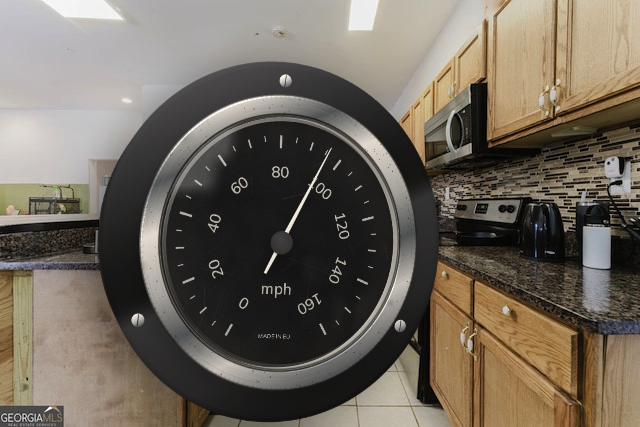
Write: 95 (mph)
